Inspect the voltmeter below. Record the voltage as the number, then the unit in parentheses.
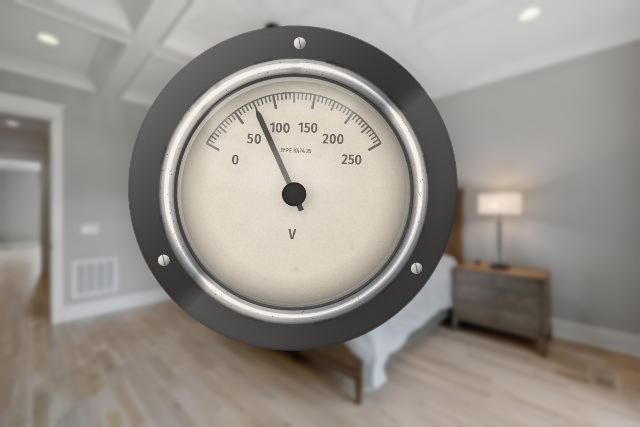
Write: 75 (V)
